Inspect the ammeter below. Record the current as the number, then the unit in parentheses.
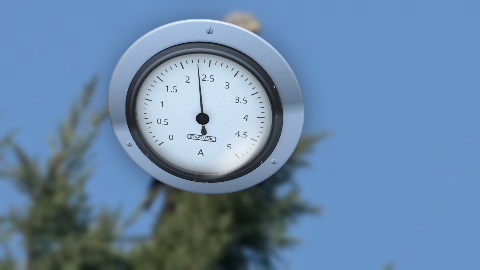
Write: 2.3 (A)
